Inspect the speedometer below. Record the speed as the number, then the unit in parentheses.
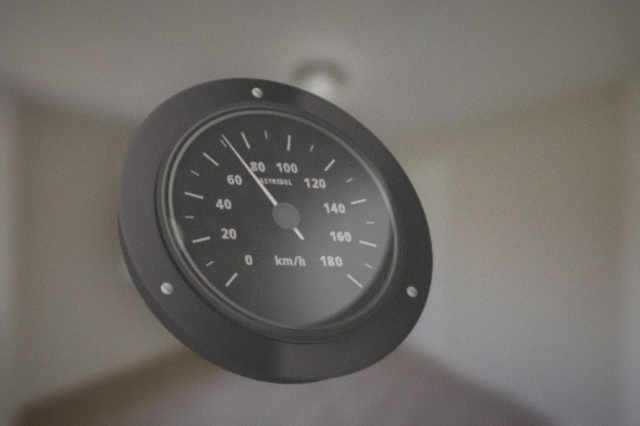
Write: 70 (km/h)
